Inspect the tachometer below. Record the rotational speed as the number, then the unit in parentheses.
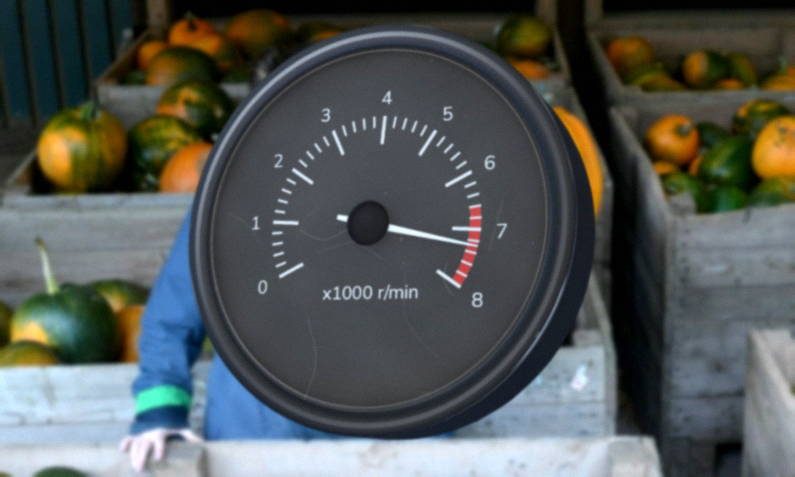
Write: 7300 (rpm)
